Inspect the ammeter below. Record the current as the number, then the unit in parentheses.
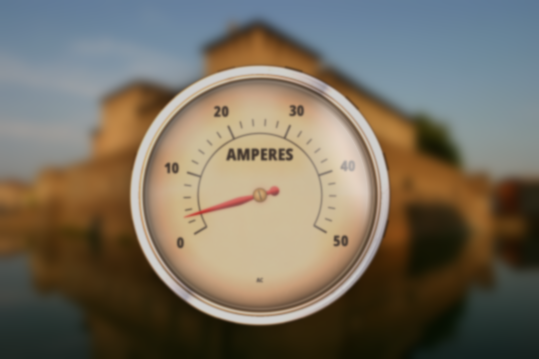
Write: 3 (A)
